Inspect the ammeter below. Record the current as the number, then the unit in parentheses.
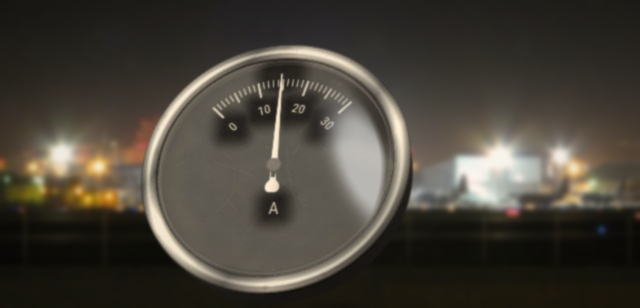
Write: 15 (A)
